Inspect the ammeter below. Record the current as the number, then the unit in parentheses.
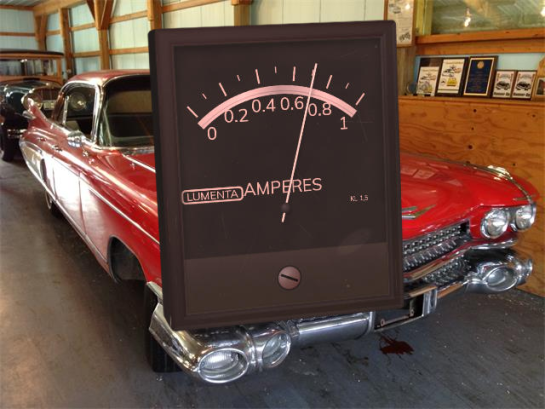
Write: 0.7 (A)
